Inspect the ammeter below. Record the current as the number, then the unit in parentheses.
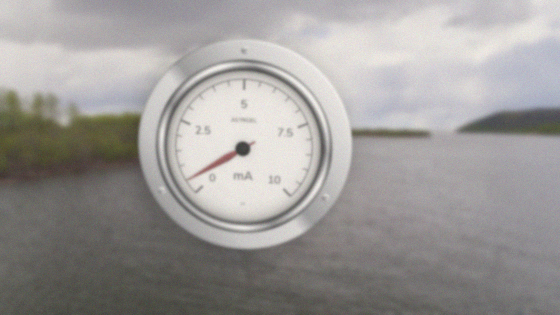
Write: 0.5 (mA)
